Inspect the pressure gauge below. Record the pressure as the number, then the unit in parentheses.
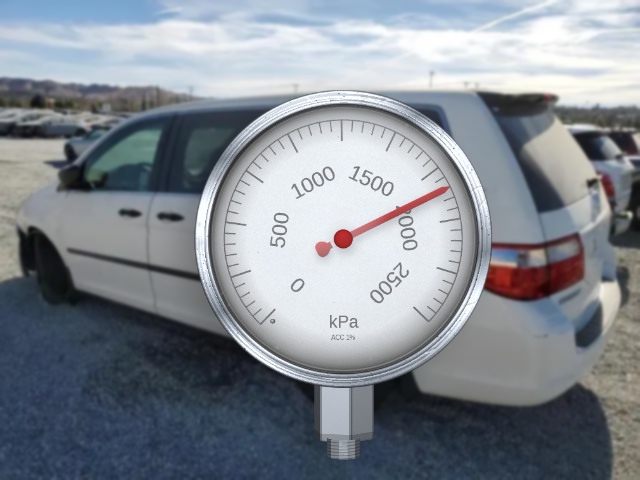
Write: 1850 (kPa)
